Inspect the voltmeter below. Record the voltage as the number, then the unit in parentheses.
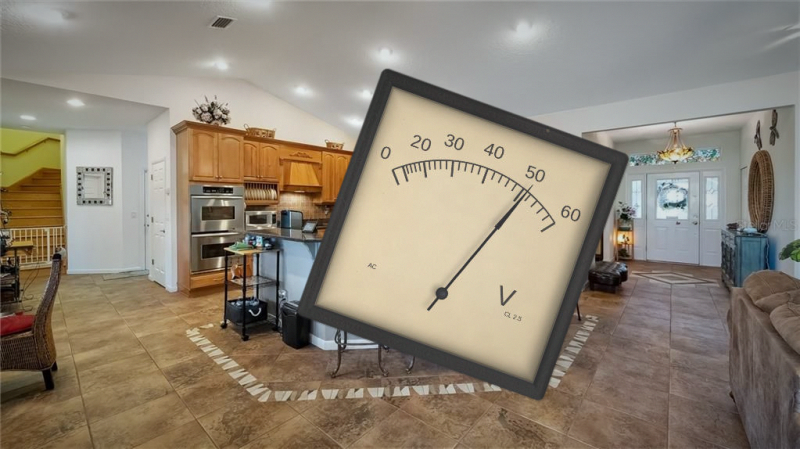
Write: 51 (V)
